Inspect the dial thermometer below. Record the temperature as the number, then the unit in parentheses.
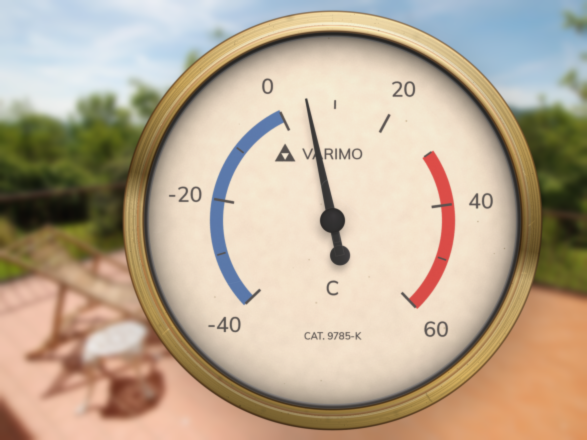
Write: 5 (°C)
